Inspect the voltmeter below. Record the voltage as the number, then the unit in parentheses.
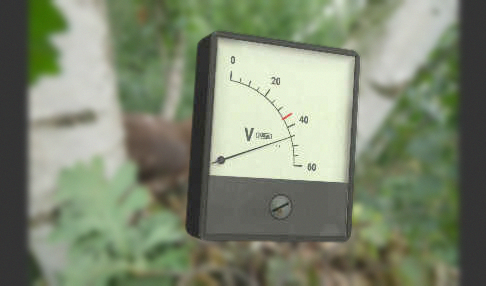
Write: 45 (V)
